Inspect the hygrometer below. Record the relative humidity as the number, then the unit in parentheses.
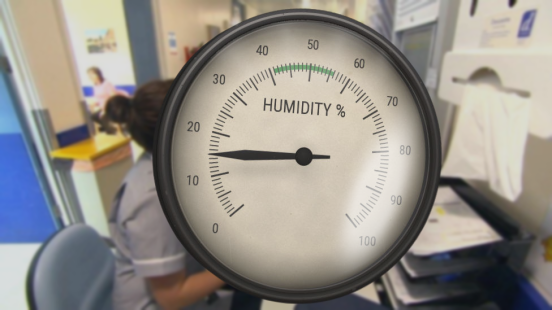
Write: 15 (%)
